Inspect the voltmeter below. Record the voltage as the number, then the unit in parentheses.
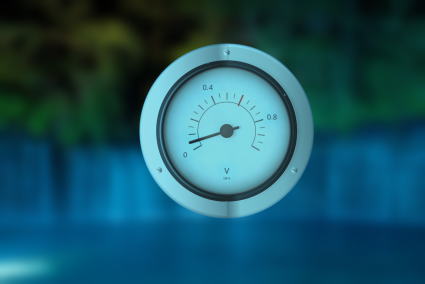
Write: 0.05 (V)
